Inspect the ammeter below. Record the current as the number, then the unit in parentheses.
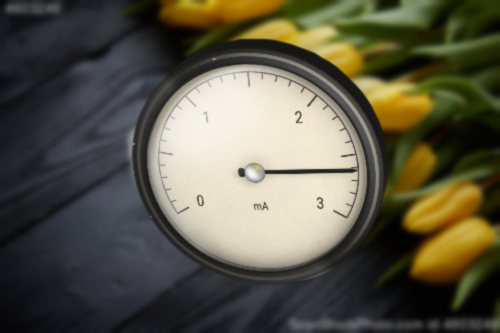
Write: 2.6 (mA)
